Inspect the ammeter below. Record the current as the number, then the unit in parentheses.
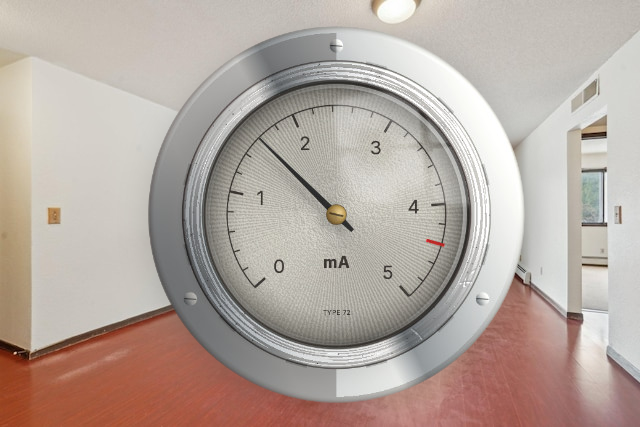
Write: 1.6 (mA)
